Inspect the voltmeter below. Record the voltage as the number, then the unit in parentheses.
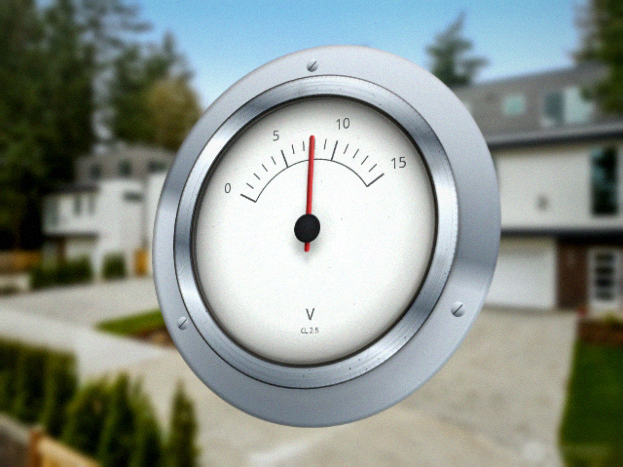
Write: 8 (V)
